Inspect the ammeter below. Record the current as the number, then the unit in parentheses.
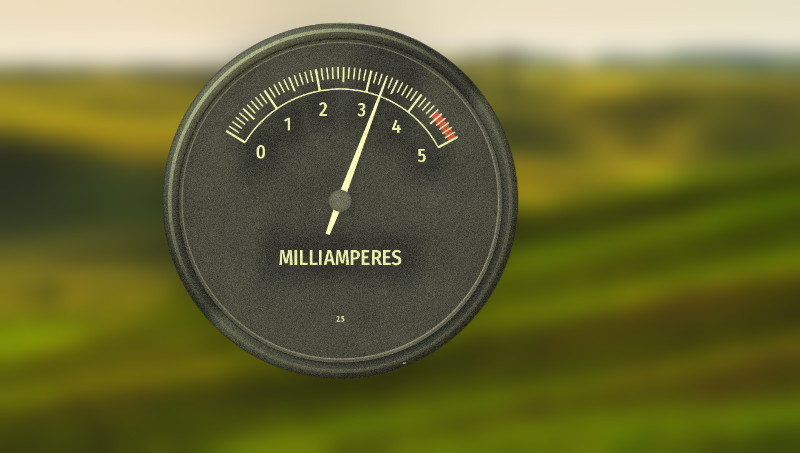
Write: 3.3 (mA)
